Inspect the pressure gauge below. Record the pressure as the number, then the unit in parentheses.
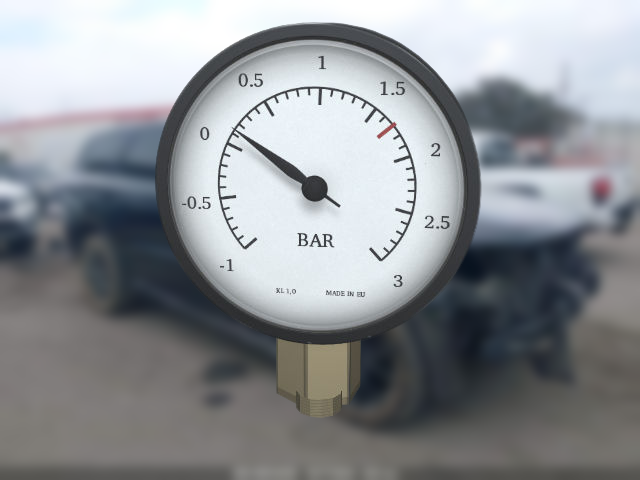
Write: 0.15 (bar)
